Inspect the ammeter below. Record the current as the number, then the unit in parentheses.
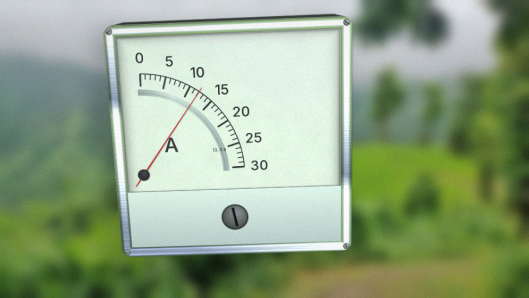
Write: 12 (A)
